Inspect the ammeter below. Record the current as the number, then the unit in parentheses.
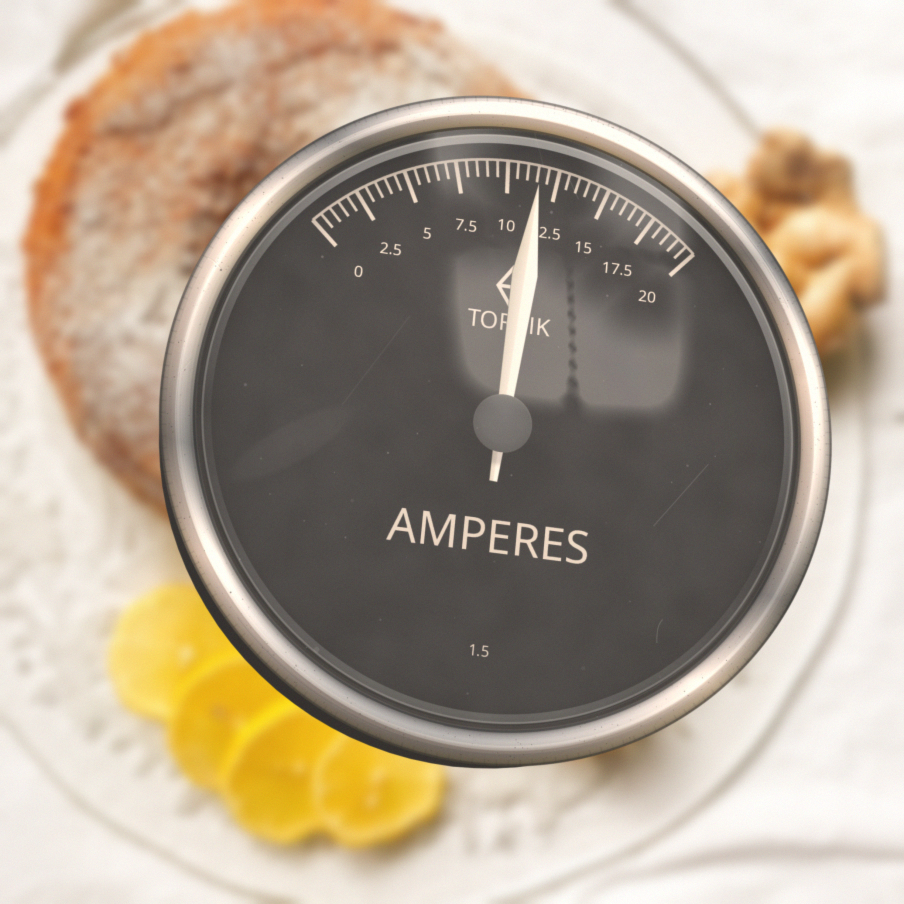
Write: 11.5 (A)
